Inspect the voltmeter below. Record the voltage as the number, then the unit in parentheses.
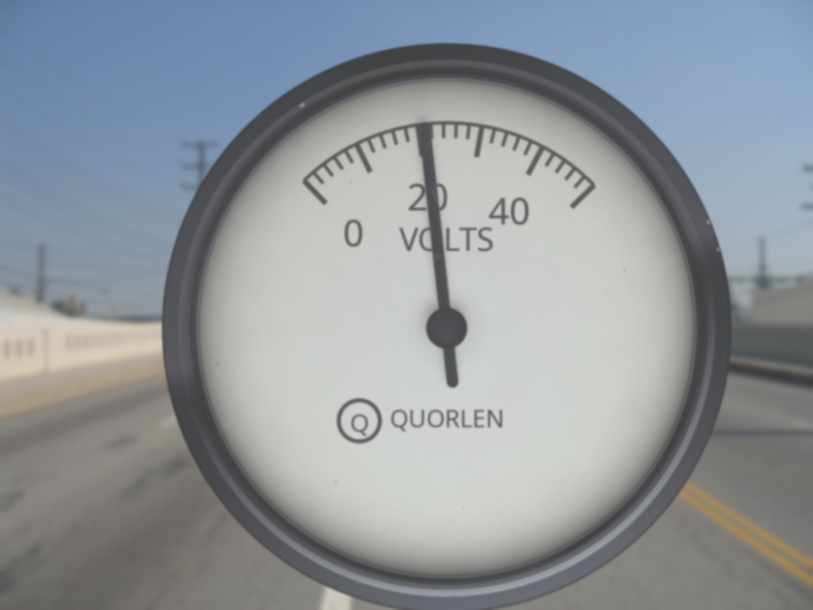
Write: 21 (V)
